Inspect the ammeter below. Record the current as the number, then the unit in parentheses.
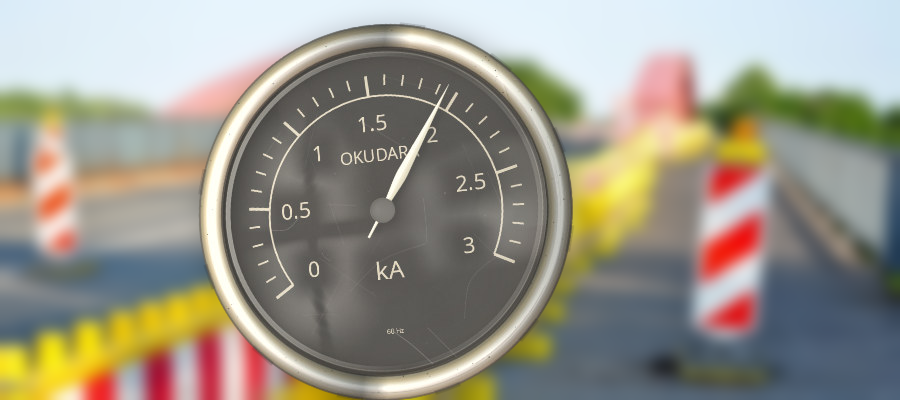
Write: 1.95 (kA)
